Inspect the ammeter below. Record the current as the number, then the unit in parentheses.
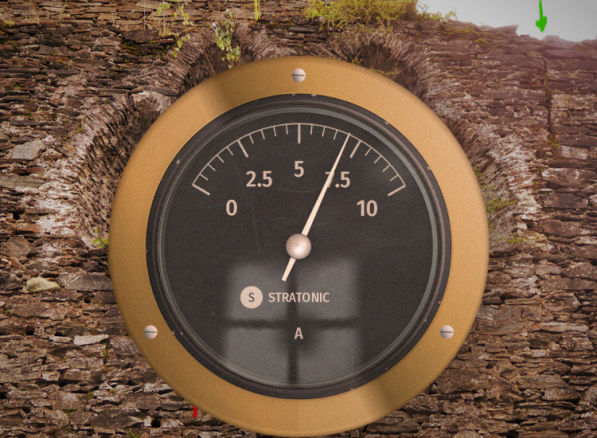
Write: 7 (A)
